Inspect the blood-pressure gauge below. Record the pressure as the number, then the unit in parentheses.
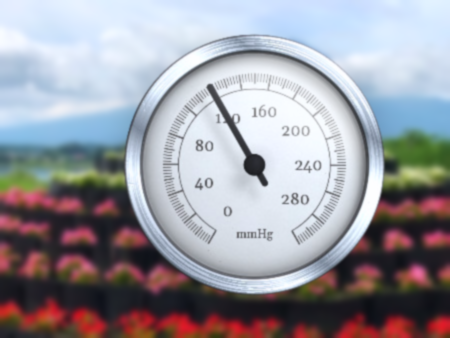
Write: 120 (mmHg)
